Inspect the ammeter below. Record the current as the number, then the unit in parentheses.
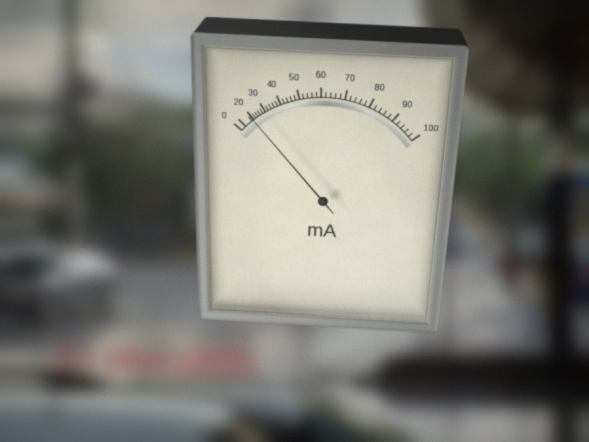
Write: 20 (mA)
